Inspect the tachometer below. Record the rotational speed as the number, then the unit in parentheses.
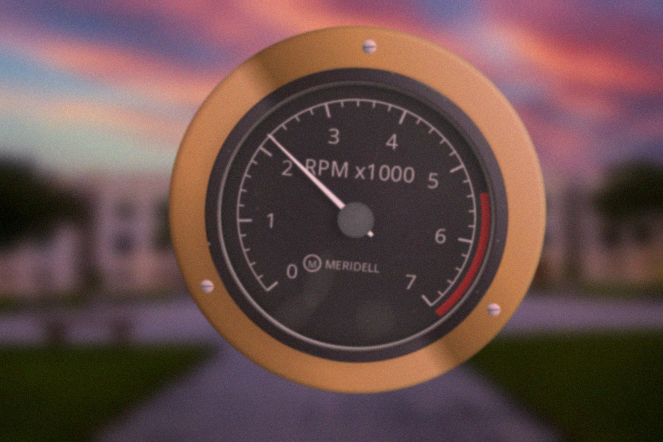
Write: 2200 (rpm)
